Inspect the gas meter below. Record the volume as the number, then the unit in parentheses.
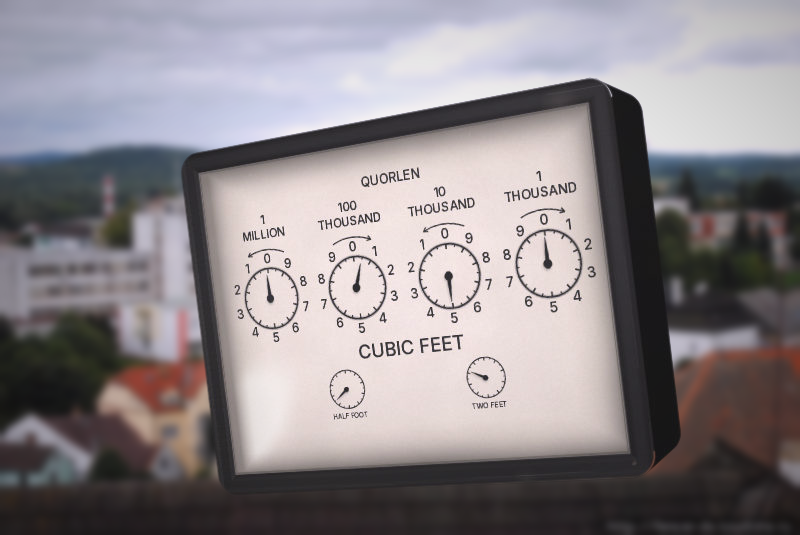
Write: 5000 (ft³)
